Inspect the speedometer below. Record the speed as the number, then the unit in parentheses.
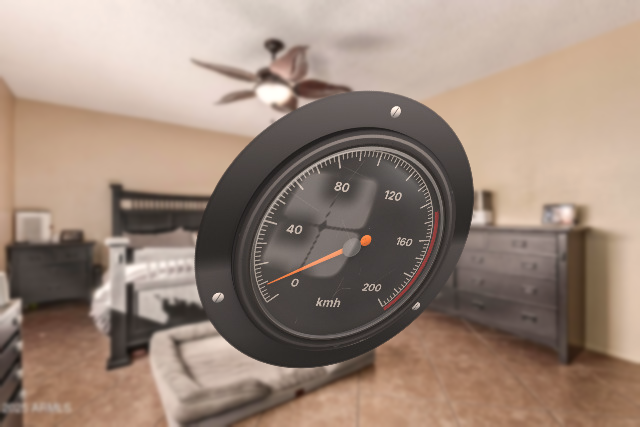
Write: 10 (km/h)
